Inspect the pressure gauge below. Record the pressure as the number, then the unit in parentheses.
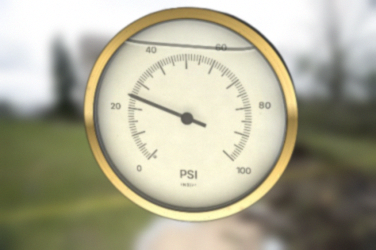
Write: 25 (psi)
